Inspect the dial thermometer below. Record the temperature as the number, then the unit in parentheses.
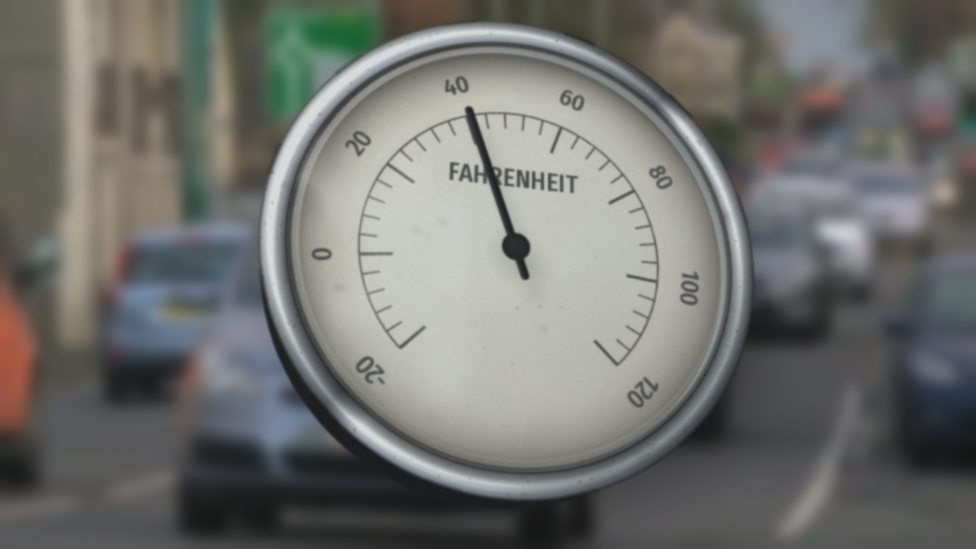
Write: 40 (°F)
